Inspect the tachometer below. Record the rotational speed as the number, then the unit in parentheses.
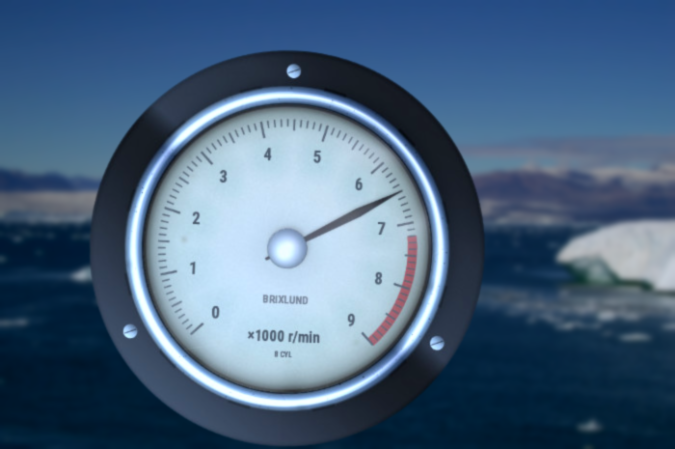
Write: 6500 (rpm)
